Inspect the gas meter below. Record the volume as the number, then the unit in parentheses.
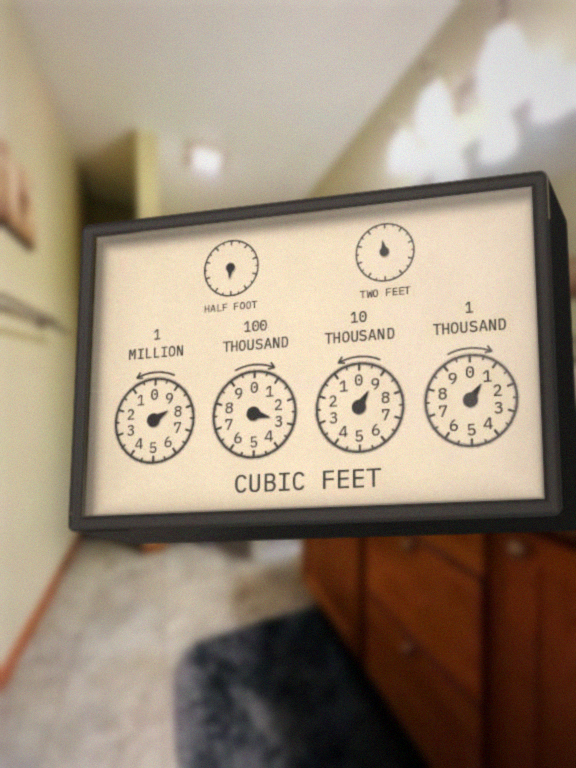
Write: 829100 (ft³)
